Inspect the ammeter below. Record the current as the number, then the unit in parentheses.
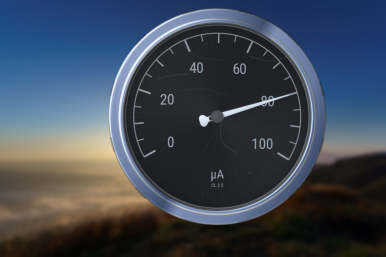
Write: 80 (µA)
